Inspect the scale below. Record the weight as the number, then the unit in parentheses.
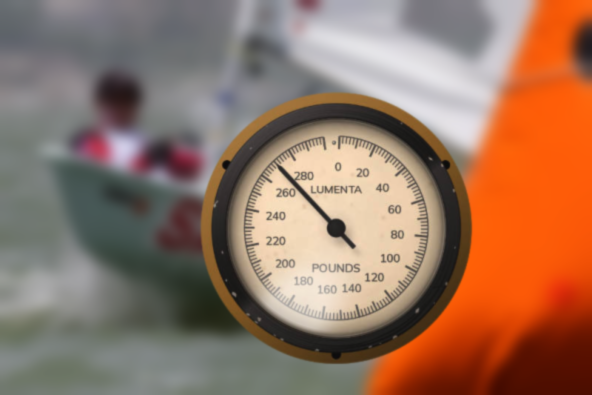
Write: 270 (lb)
